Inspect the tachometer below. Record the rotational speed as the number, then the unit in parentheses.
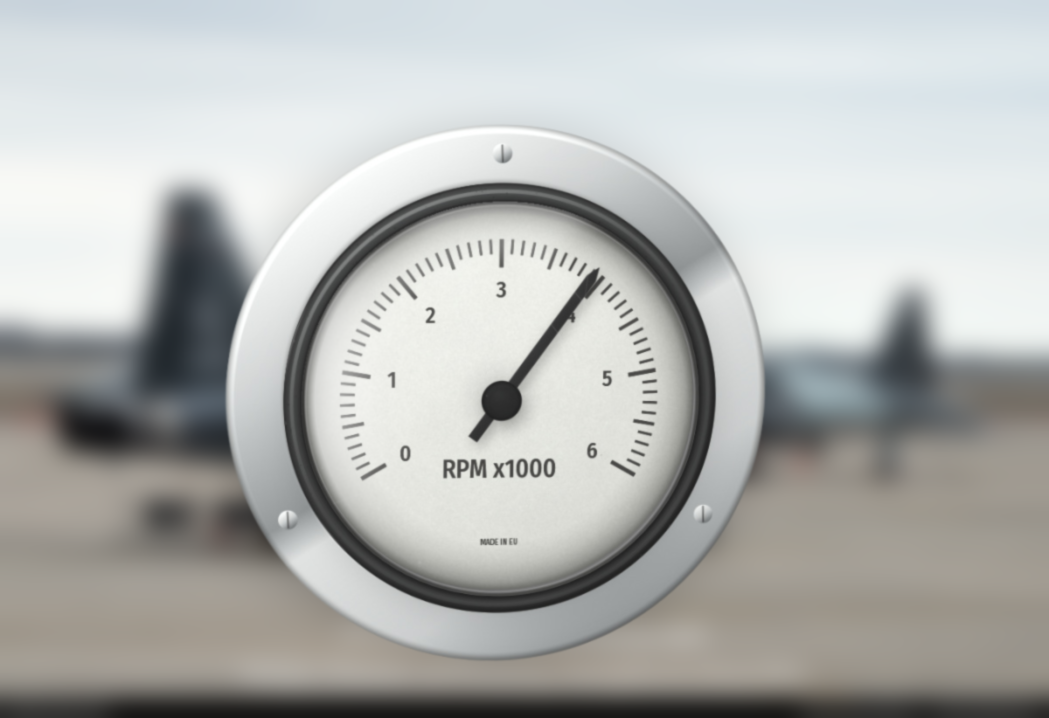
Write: 3900 (rpm)
